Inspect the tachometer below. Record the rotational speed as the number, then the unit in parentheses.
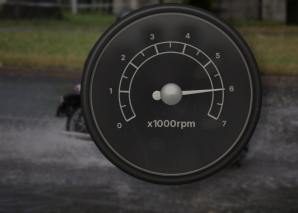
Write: 6000 (rpm)
